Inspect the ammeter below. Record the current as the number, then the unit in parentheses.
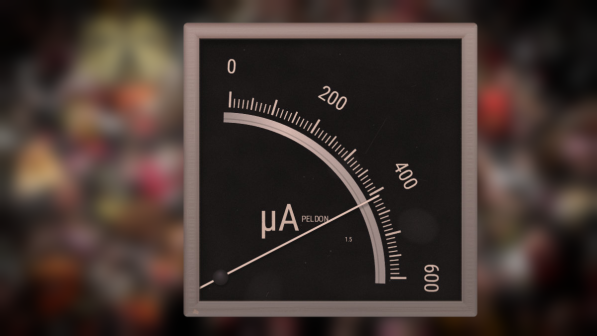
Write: 410 (µA)
